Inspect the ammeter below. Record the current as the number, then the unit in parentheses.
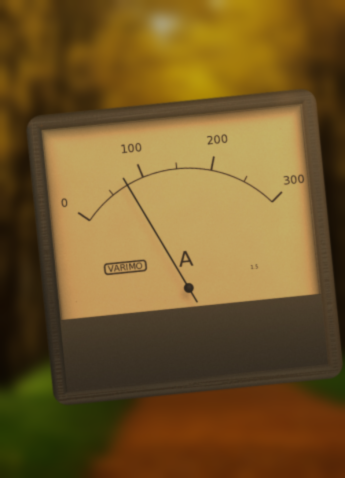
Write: 75 (A)
